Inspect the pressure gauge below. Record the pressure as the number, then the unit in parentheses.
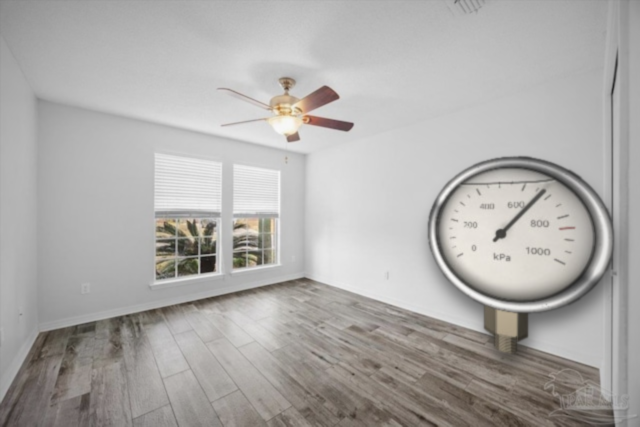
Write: 675 (kPa)
